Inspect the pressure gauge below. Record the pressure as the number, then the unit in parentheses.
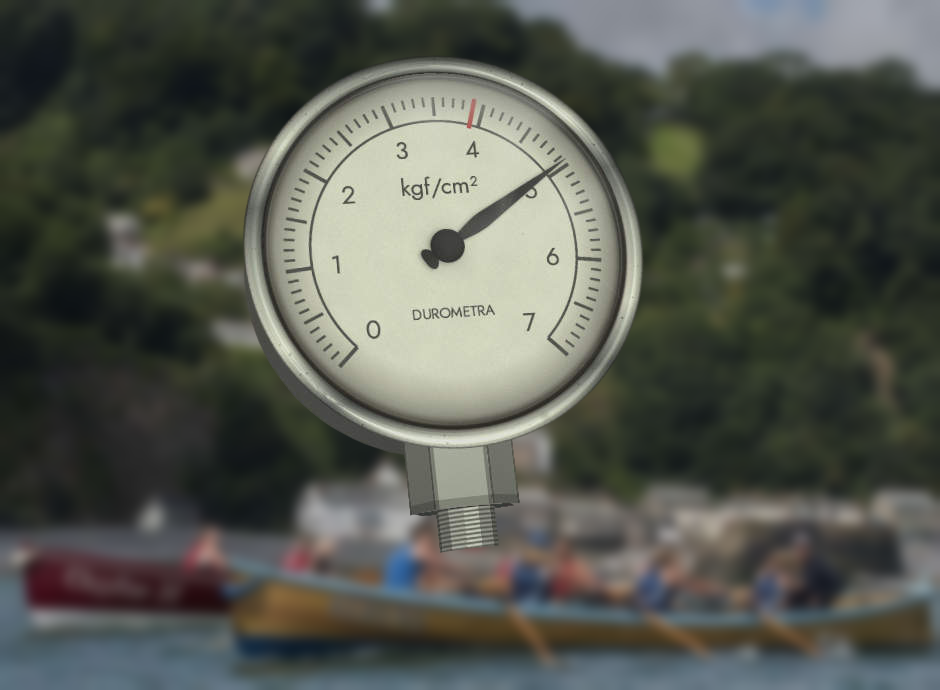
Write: 4.95 (kg/cm²)
